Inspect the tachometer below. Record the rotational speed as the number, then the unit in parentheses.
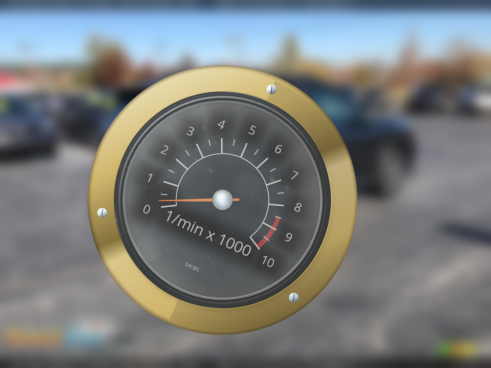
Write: 250 (rpm)
